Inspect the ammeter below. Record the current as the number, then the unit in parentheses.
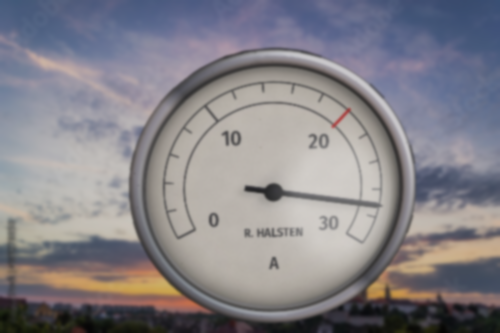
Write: 27 (A)
